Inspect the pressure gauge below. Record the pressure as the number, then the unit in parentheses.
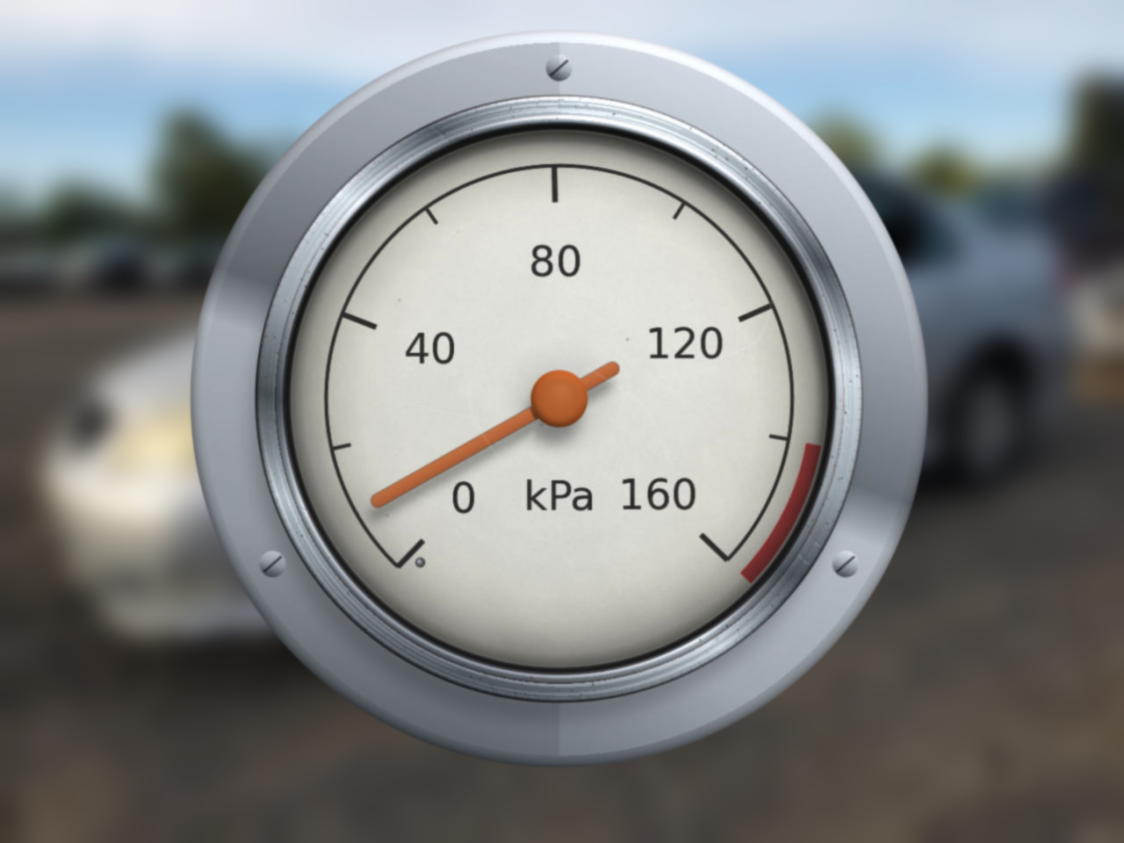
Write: 10 (kPa)
